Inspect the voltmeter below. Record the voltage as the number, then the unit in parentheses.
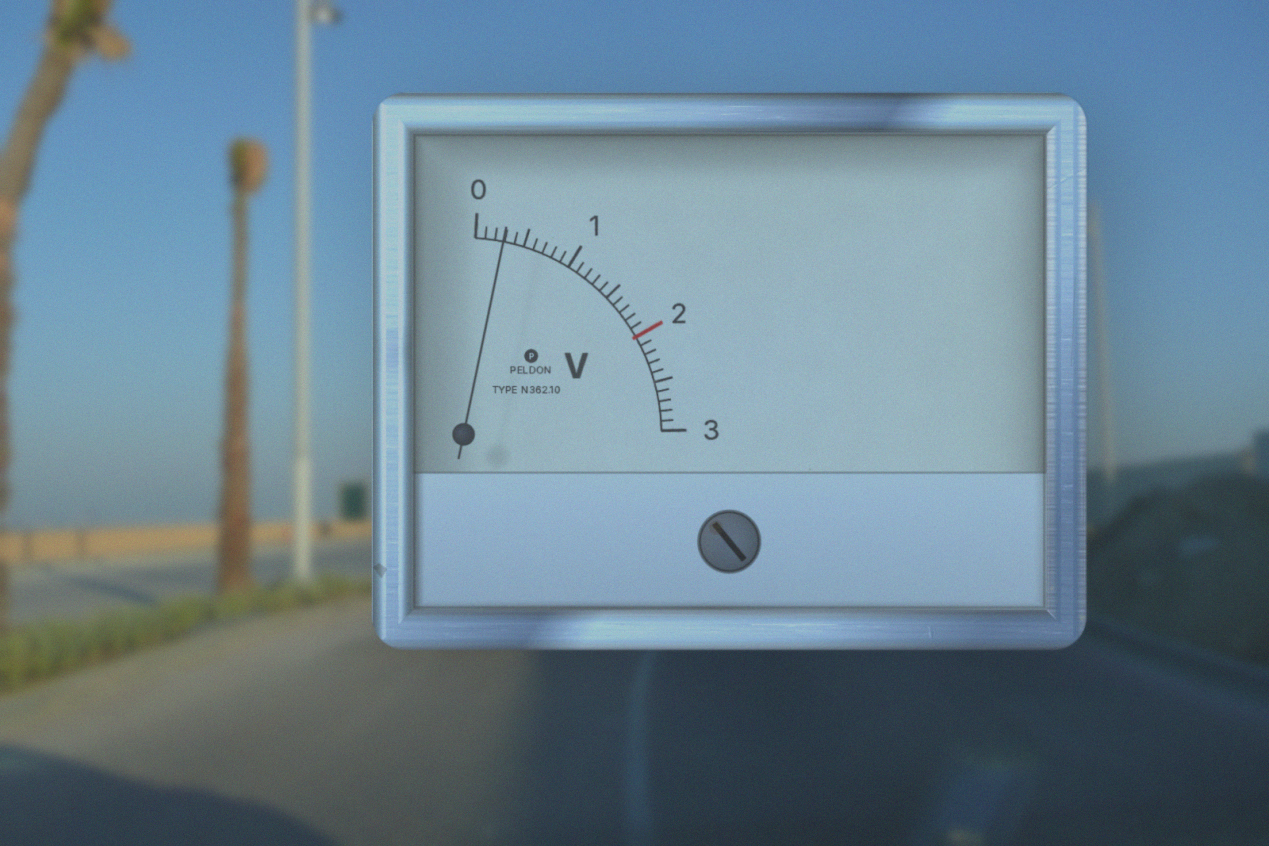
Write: 0.3 (V)
